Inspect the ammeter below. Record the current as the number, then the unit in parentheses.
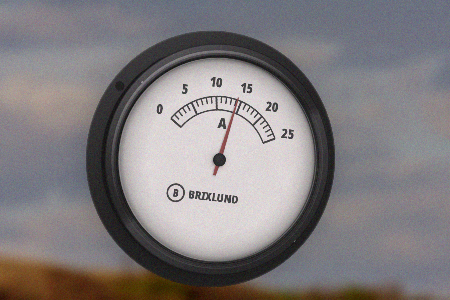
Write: 14 (A)
